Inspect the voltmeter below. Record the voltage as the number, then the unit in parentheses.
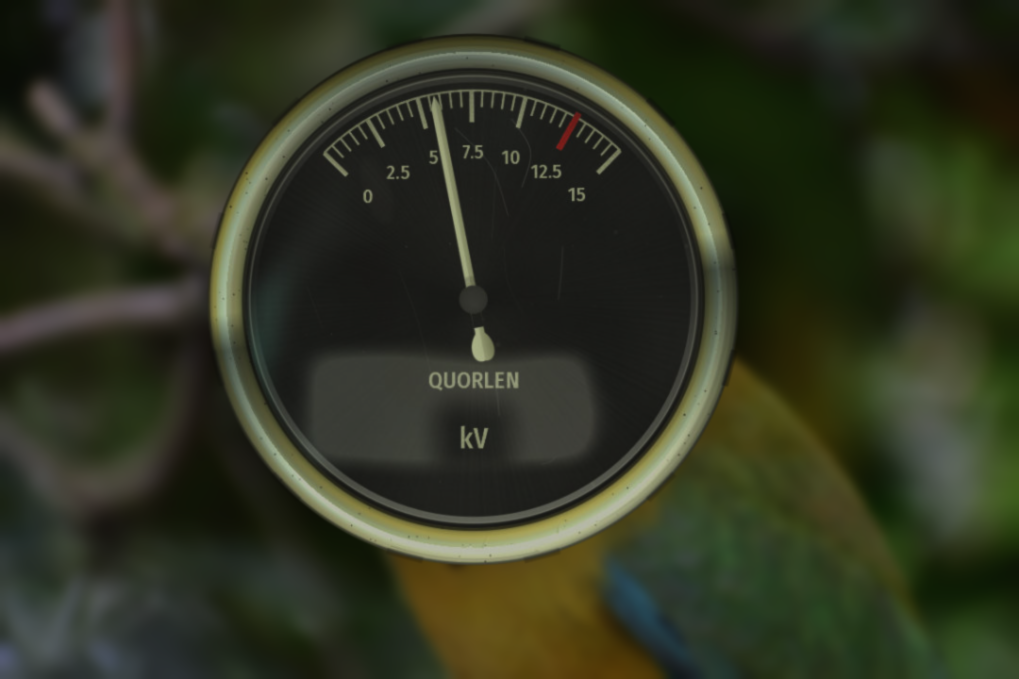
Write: 5.75 (kV)
